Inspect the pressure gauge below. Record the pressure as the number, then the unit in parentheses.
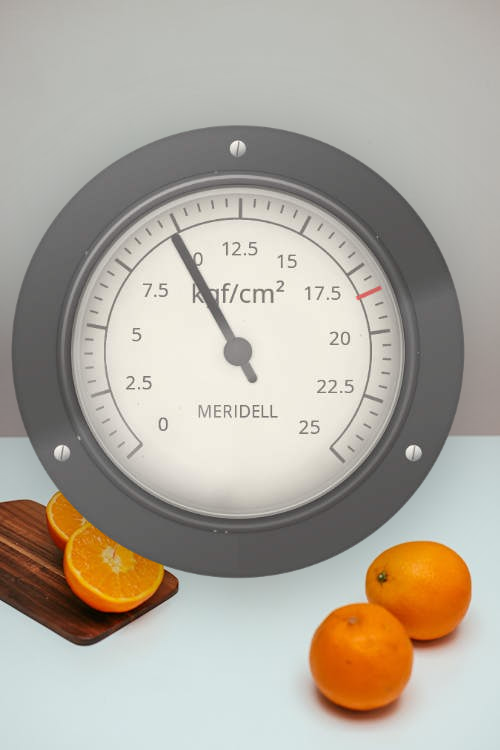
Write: 9.75 (kg/cm²)
